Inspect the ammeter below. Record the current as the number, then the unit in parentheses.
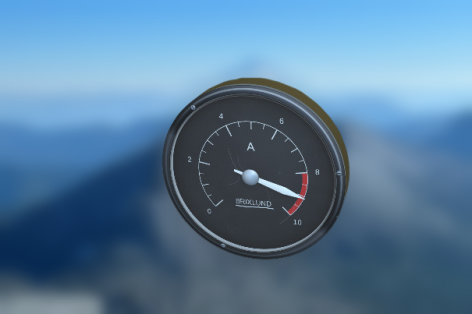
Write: 9 (A)
